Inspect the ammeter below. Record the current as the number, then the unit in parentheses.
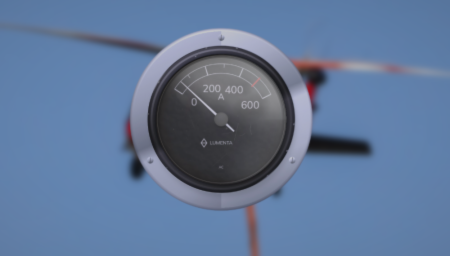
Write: 50 (A)
